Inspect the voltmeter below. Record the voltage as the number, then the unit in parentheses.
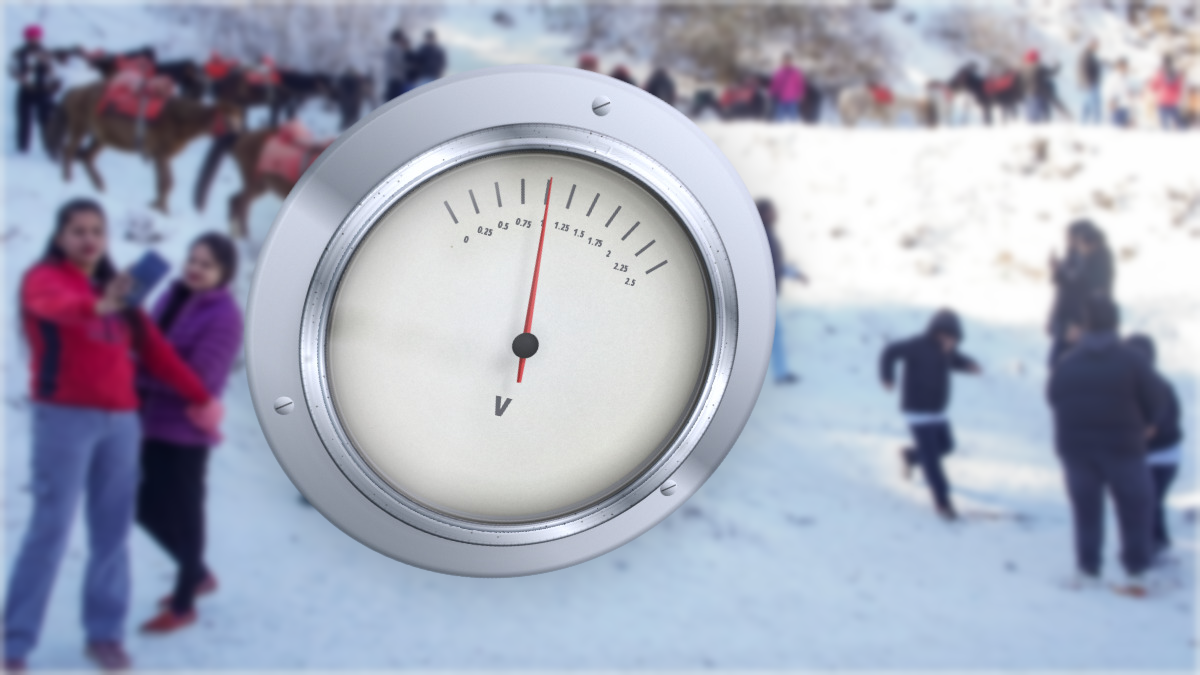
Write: 1 (V)
